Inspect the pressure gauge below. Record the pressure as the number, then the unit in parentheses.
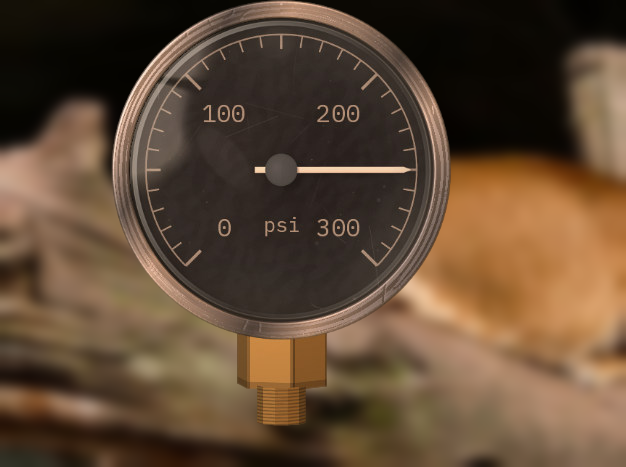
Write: 250 (psi)
